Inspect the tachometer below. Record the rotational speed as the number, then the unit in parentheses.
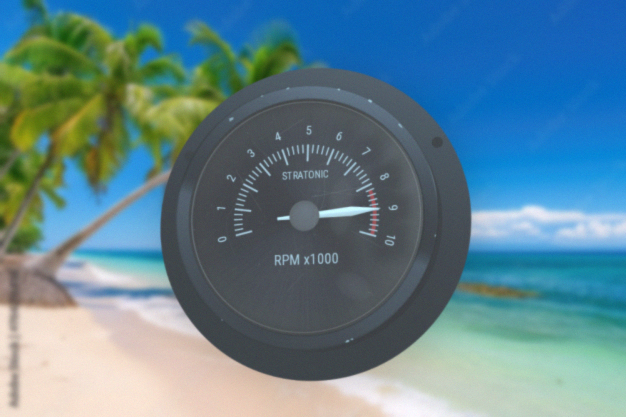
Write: 9000 (rpm)
